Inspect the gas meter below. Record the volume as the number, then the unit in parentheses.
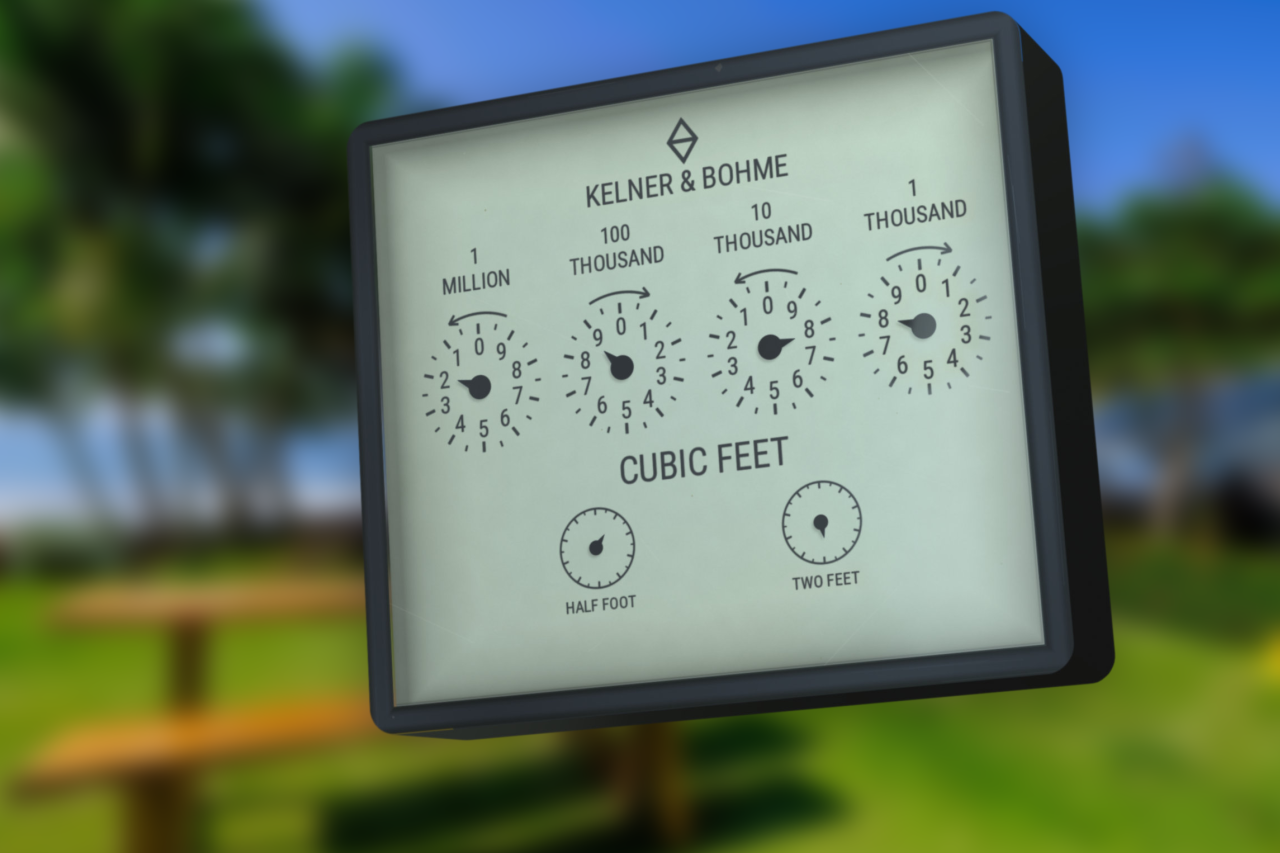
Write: 187800 (ft³)
